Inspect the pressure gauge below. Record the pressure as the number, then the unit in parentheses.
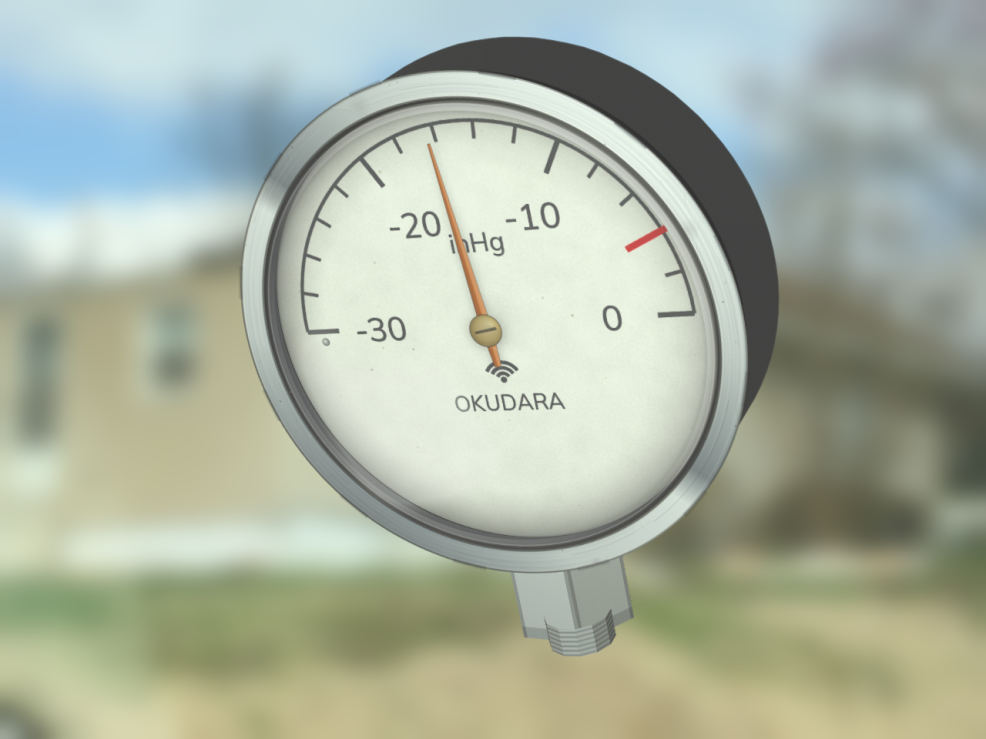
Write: -16 (inHg)
